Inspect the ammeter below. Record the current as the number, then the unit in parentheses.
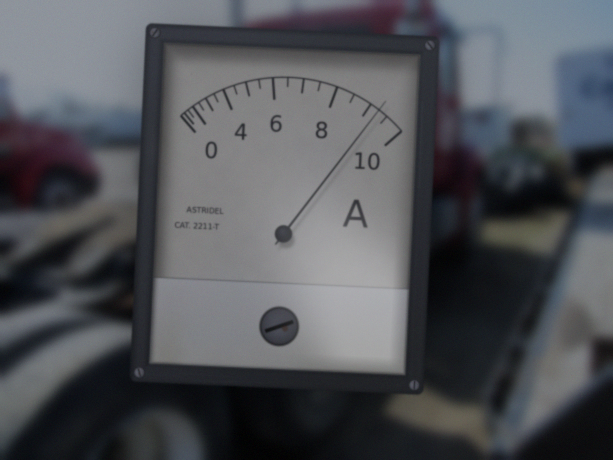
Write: 9.25 (A)
